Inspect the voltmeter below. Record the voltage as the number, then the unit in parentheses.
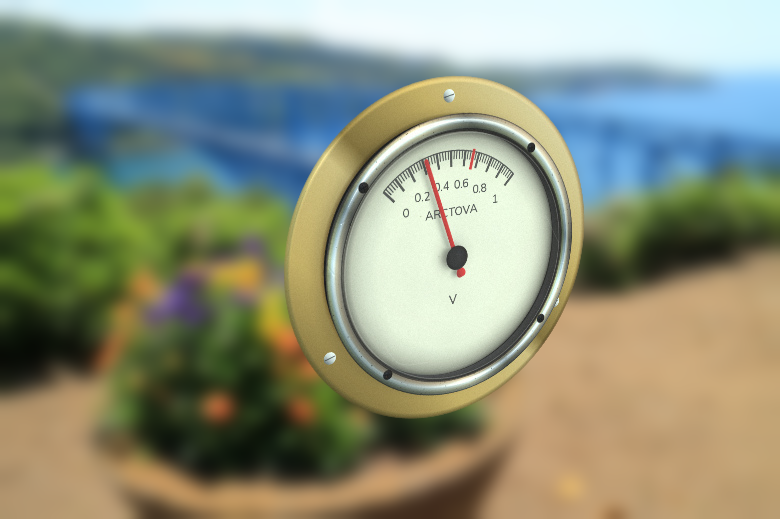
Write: 0.3 (V)
